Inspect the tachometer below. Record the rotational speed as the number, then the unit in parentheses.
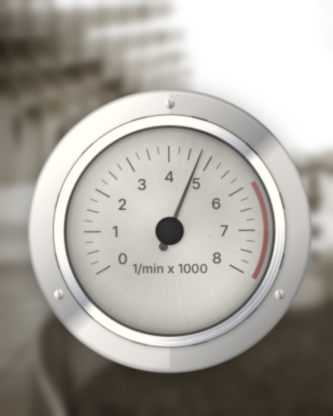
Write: 4750 (rpm)
